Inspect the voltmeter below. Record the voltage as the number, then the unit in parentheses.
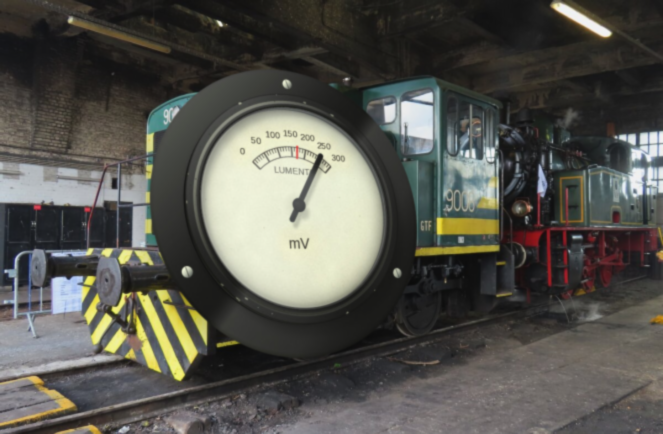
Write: 250 (mV)
